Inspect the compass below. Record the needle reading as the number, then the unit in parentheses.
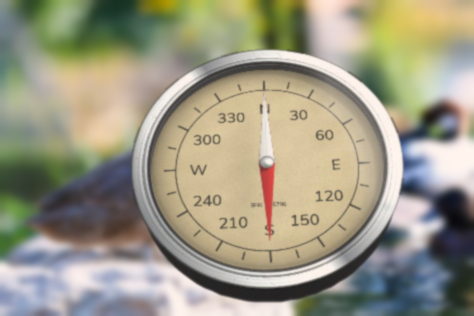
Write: 180 (°)
